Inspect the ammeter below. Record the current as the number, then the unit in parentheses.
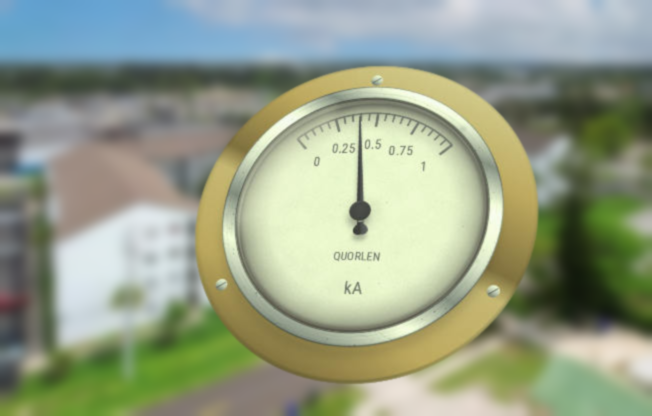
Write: 0.4 (kA)
